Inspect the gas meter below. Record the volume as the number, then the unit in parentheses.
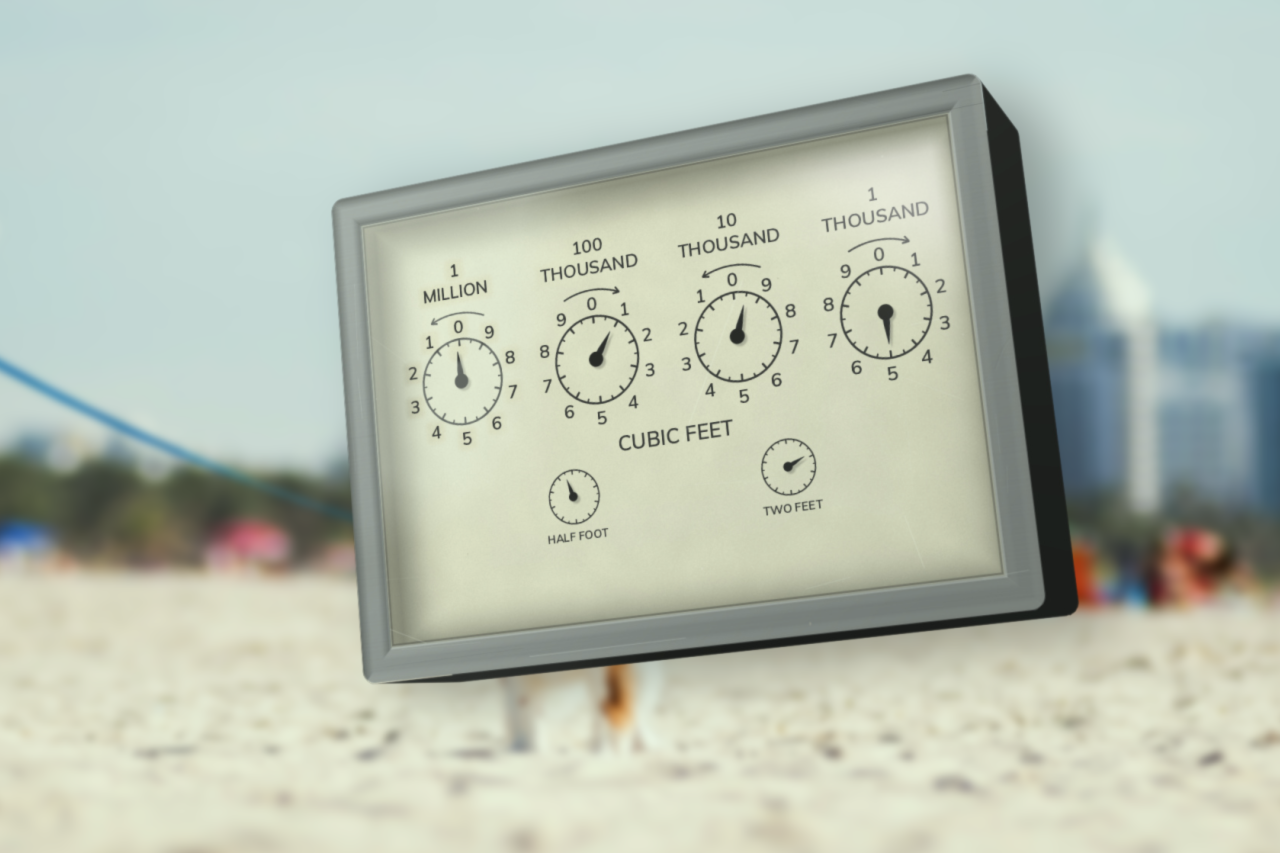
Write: 9500 (ft³)
